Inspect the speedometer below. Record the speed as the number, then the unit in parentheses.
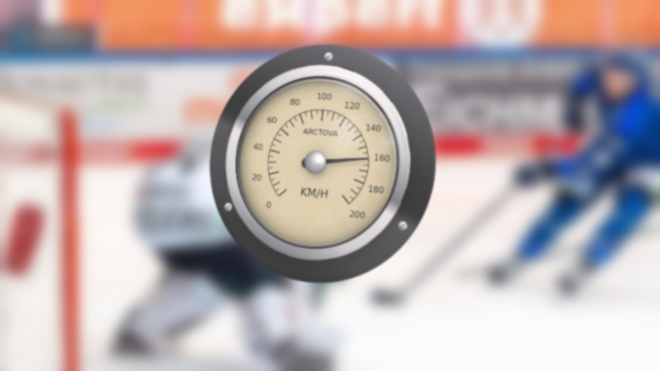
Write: 160 (km/h)
